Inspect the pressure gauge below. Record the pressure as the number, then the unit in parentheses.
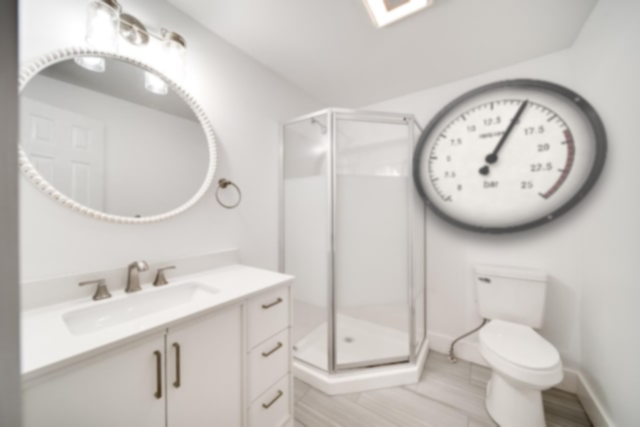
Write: 15 (bar)
